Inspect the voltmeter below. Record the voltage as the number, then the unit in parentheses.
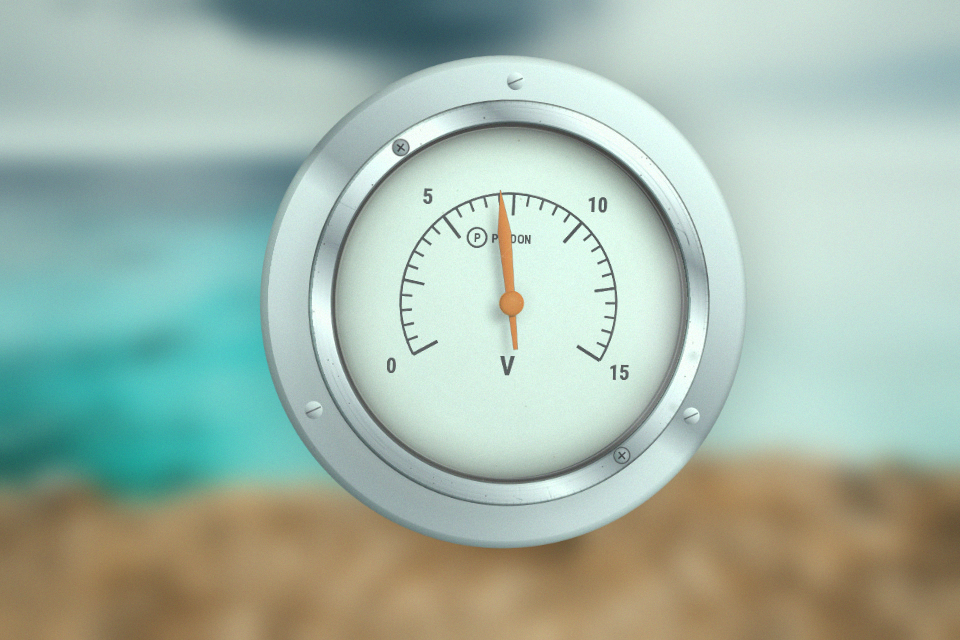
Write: 7 (V)
